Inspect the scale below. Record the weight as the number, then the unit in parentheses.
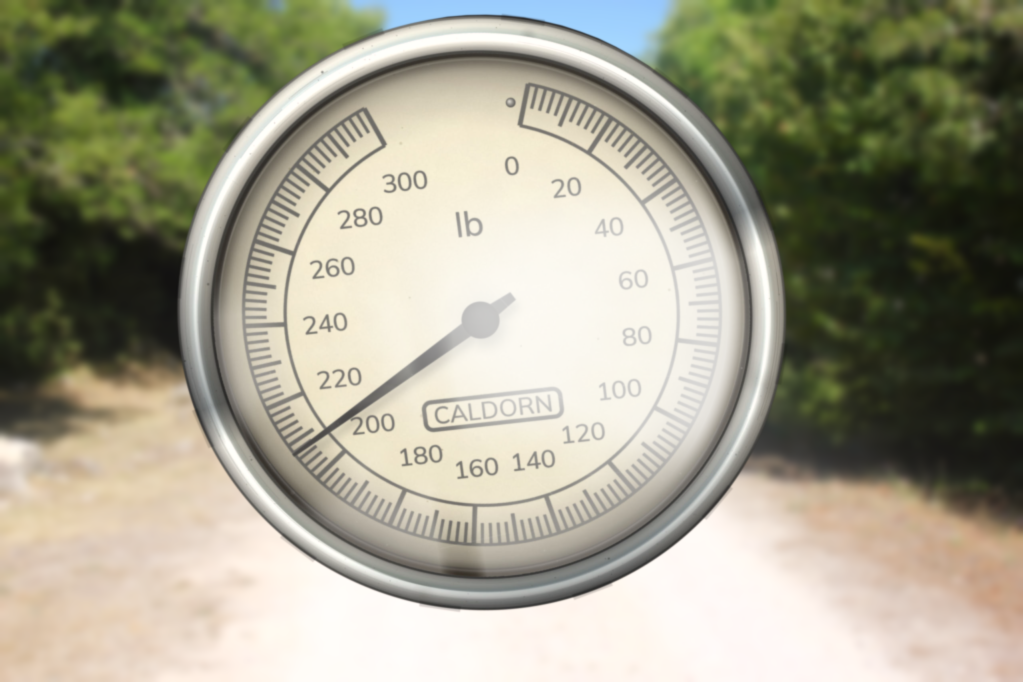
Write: 208 (lb)
